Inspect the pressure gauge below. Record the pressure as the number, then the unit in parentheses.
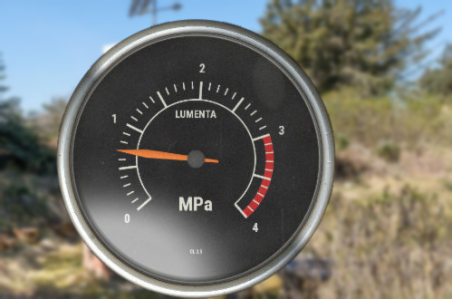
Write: 0.7 (MPa)
